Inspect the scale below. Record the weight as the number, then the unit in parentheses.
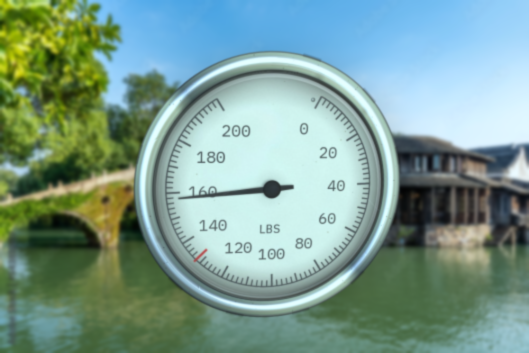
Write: 158 (lb)
